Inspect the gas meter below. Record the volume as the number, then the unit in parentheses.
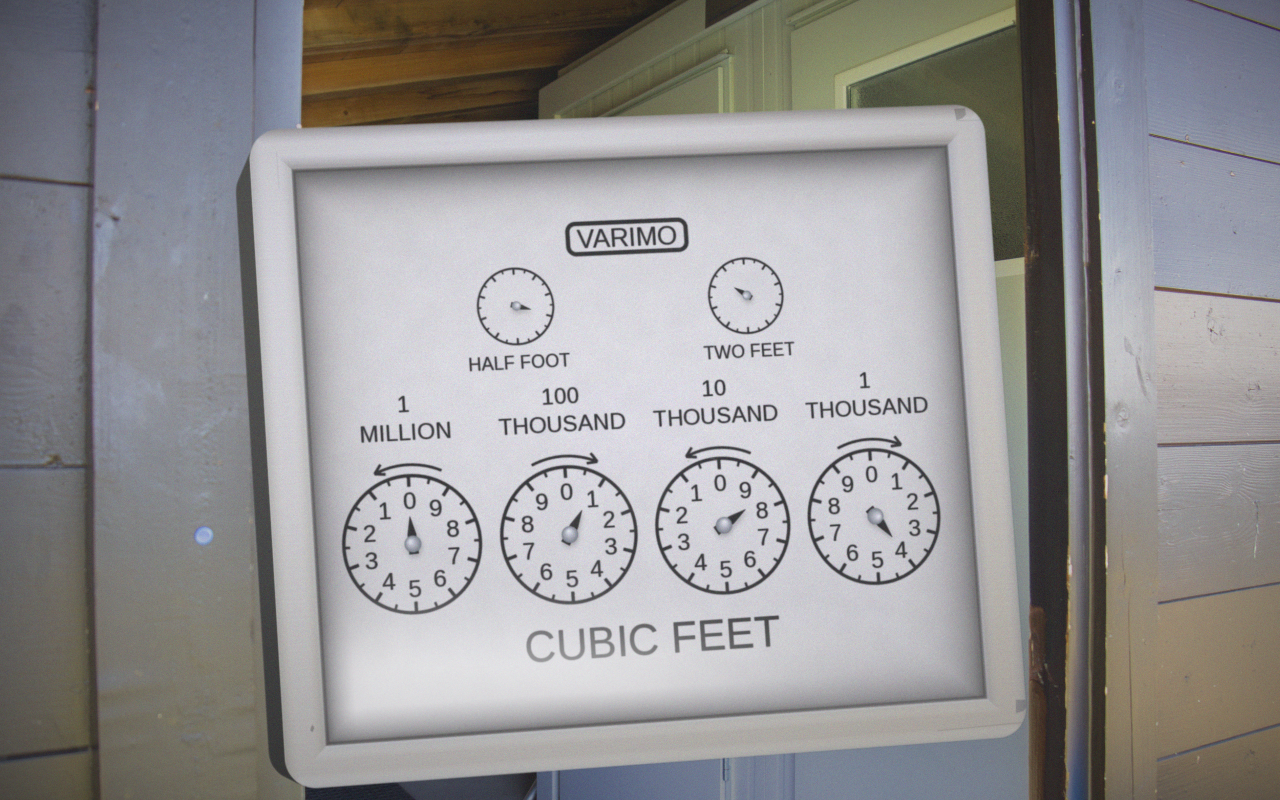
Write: 8400 (ft³)
